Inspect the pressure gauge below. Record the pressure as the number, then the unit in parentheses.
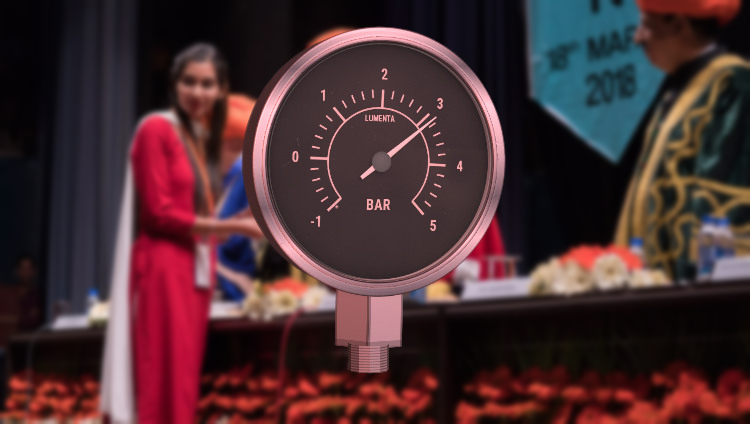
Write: 3.1 (bar)
